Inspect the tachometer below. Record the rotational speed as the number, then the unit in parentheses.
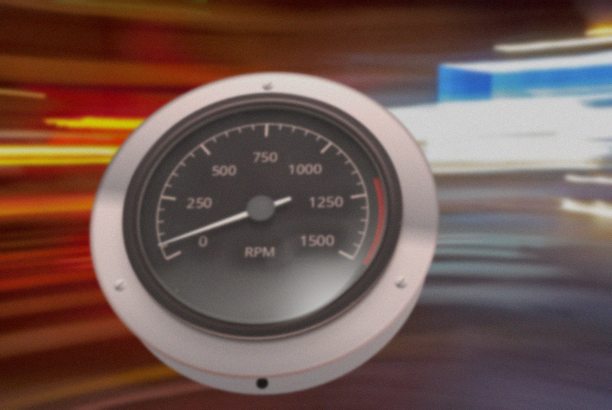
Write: 50 (rpm)
